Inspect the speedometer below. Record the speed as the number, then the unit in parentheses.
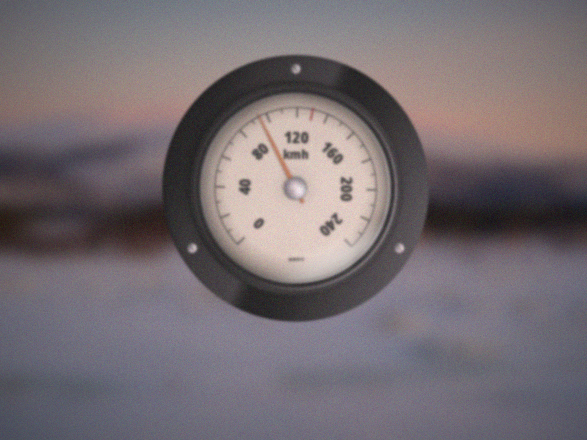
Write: 95 (km/h)
